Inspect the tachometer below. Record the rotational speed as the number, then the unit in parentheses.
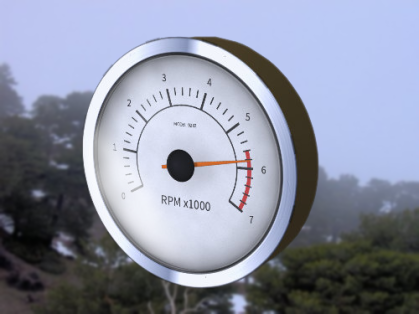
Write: 5800 (rpm)
